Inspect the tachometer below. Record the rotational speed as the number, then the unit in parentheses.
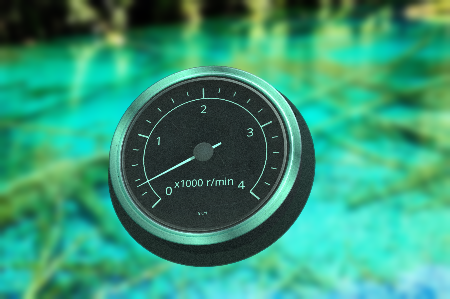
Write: 300 (rpm)
